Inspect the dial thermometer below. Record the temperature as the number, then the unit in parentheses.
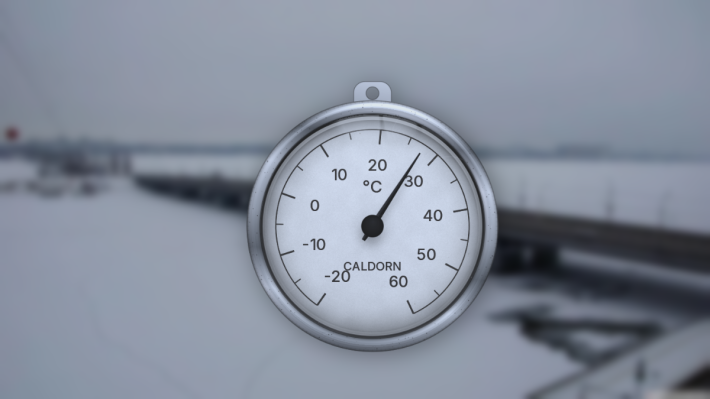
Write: 27.5 (°C)
